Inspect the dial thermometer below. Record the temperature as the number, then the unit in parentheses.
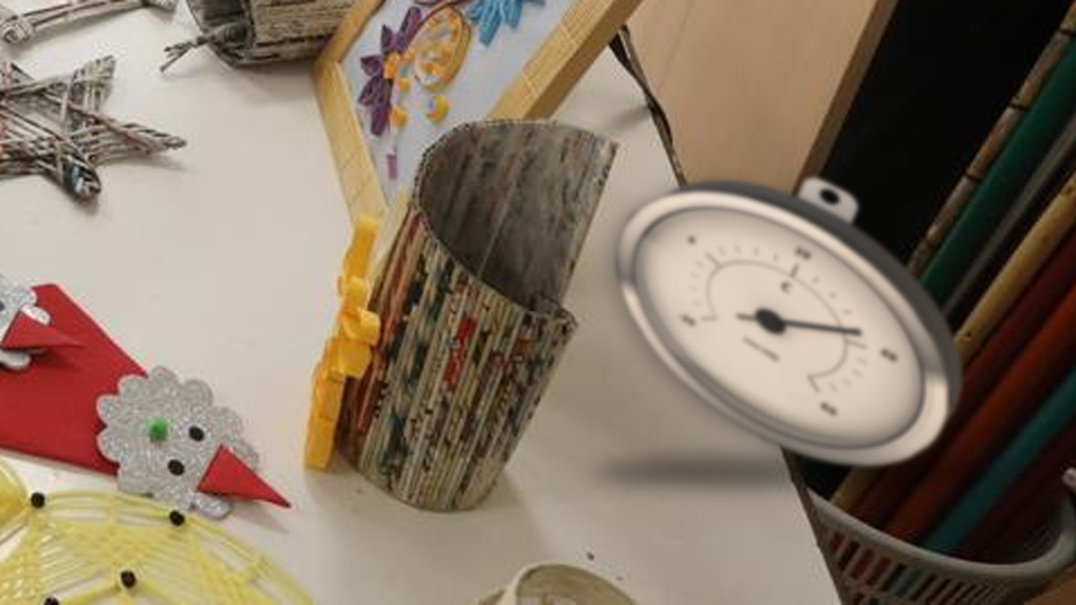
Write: 36 (°C)
